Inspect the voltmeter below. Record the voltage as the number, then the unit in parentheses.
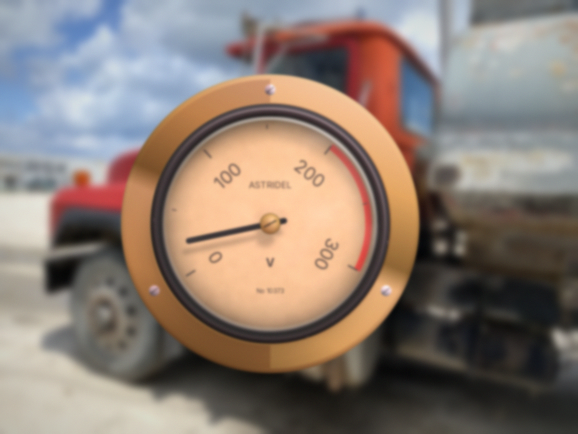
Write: 25 (V)
